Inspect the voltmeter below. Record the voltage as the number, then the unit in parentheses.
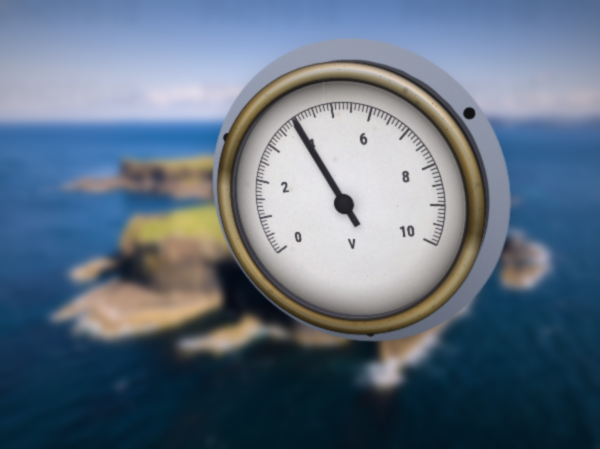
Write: 4 (V)
